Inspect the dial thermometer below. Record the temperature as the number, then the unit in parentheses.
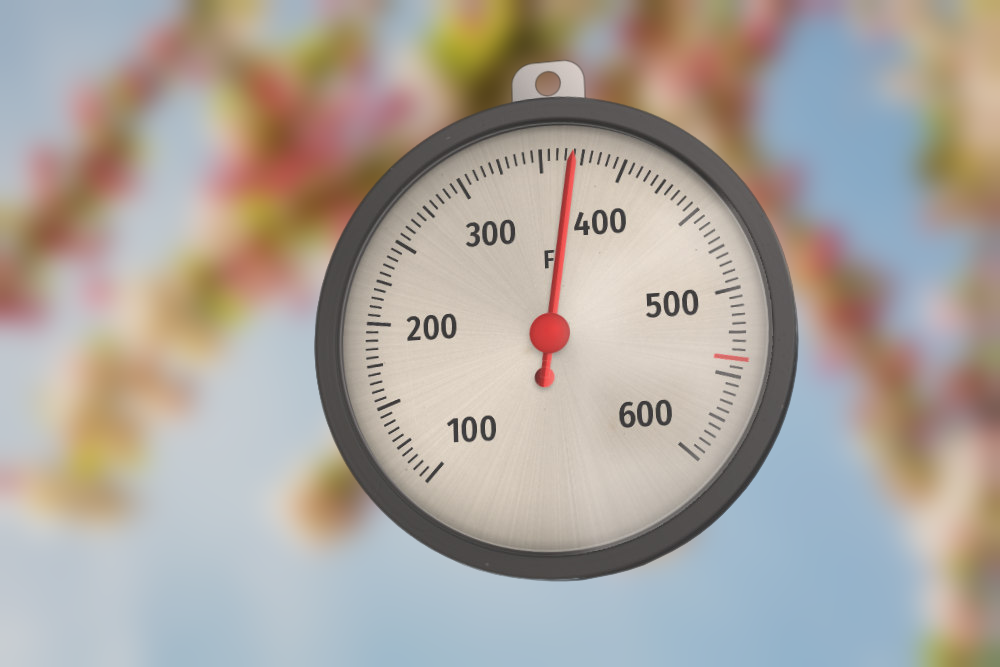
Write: 370 (°F)
